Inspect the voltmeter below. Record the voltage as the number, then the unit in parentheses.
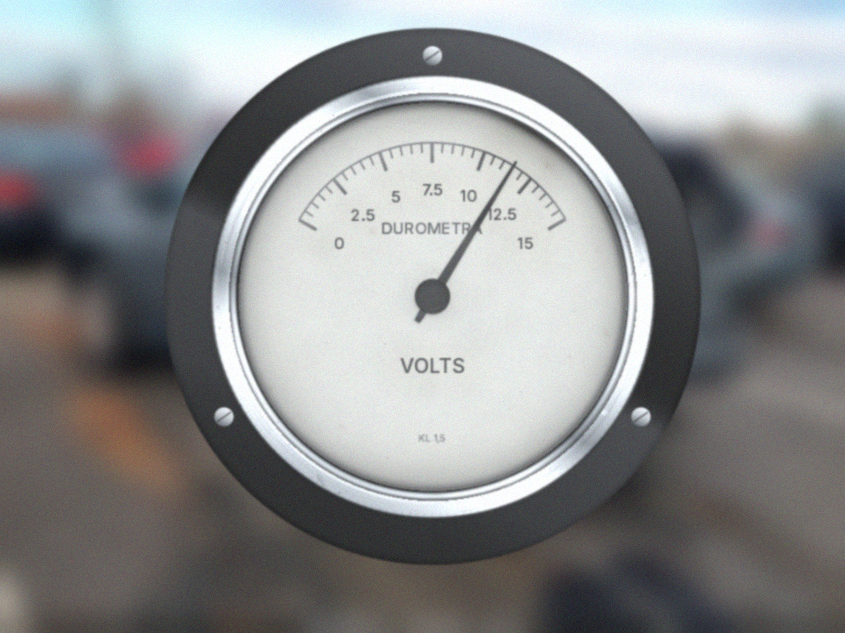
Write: 11.5 (V)
